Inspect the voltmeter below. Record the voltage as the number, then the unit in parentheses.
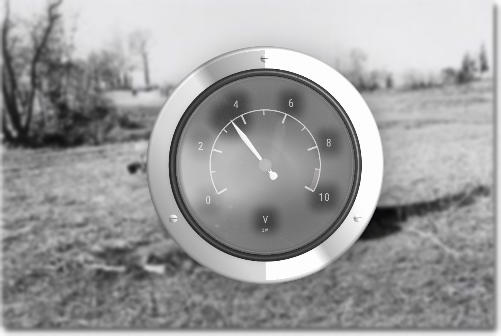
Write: 3.5 (V)
